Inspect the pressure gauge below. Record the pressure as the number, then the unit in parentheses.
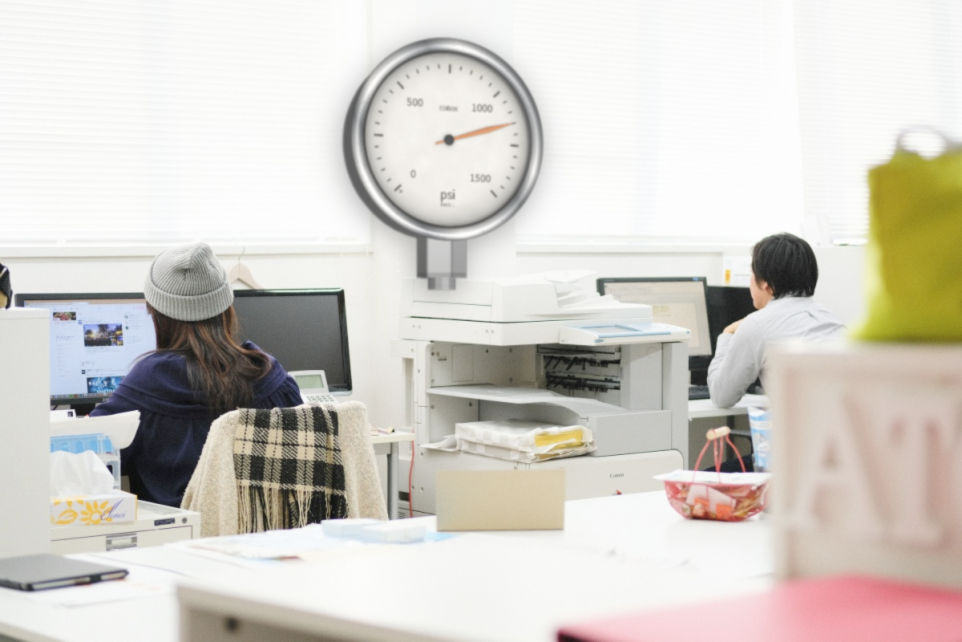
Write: 1150 (psi)
